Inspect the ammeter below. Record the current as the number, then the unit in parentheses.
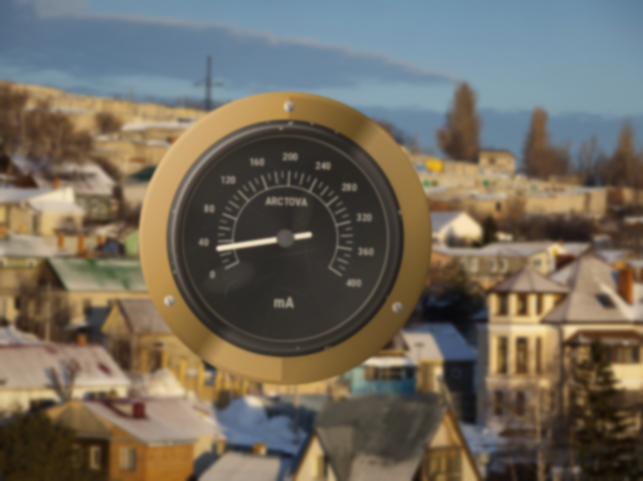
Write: 30 (mA)
